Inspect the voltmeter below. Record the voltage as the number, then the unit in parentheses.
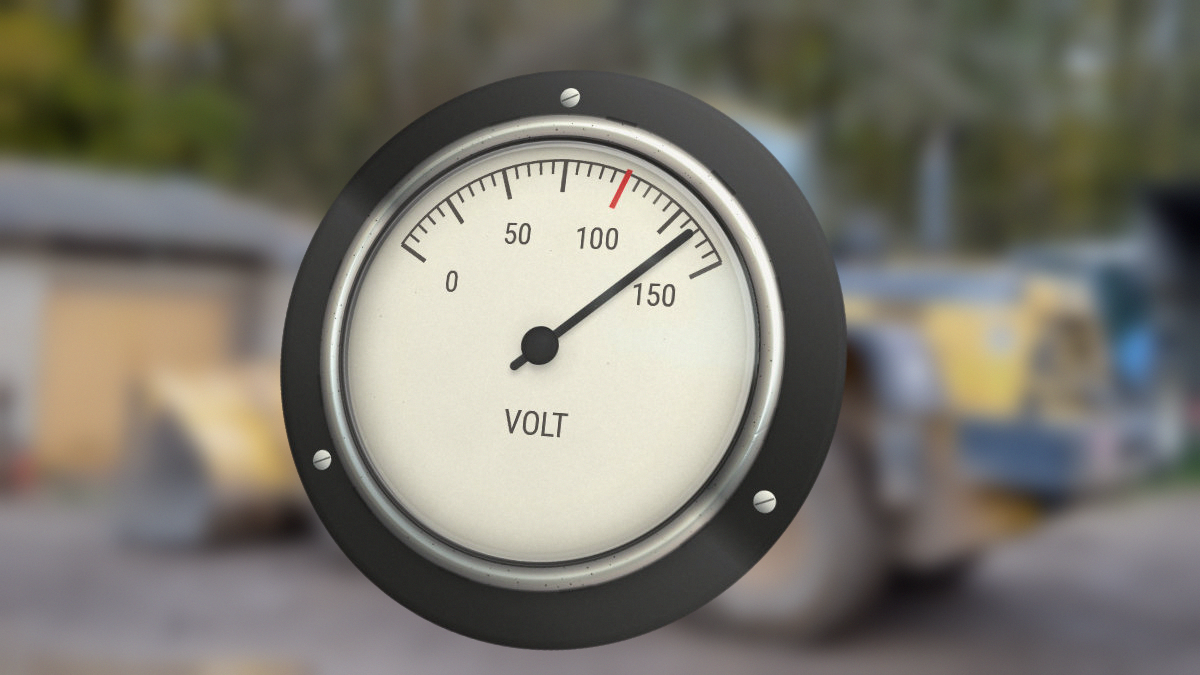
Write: 135 (V)
